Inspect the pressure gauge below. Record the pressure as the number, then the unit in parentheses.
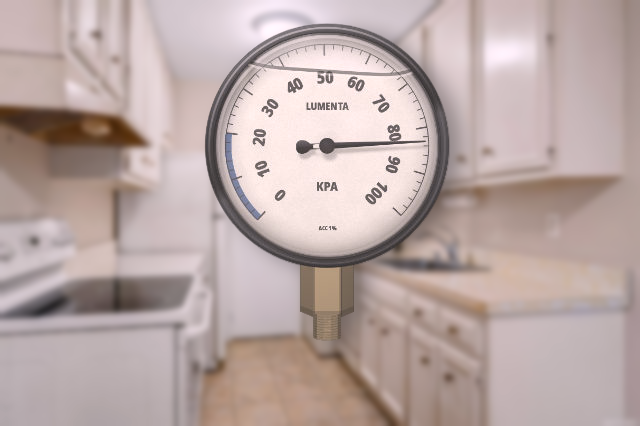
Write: 83 (kPa)
